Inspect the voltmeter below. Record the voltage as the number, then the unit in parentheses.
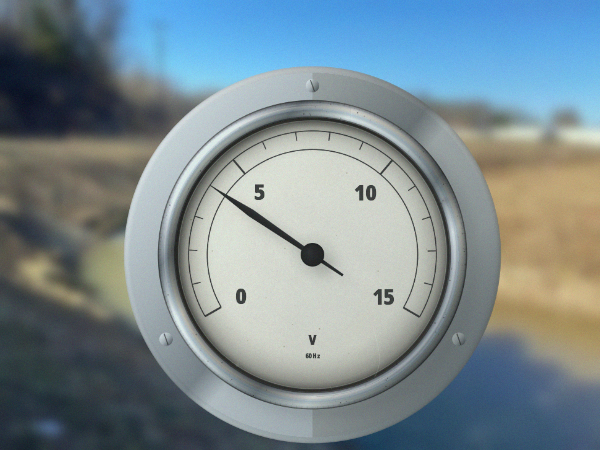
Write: 4 (V)
